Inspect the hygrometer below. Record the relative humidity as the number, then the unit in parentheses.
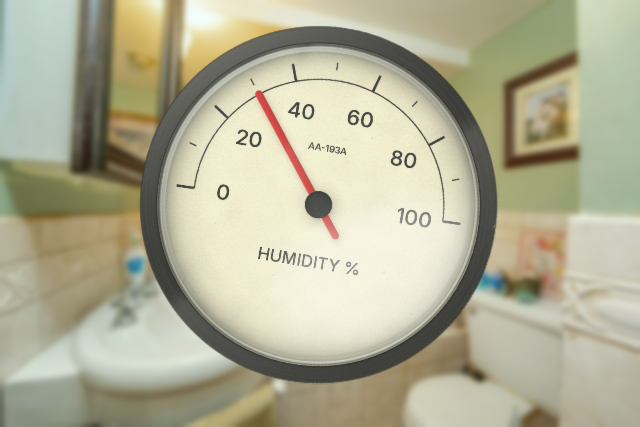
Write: 30 (%)
